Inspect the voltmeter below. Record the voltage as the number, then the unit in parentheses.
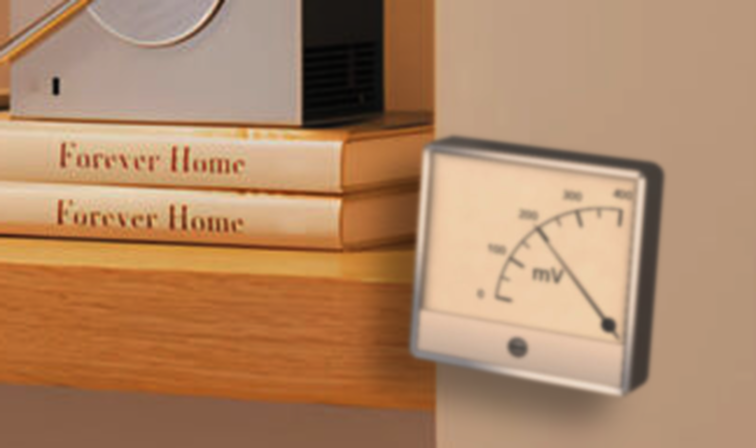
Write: 200 (mV)
